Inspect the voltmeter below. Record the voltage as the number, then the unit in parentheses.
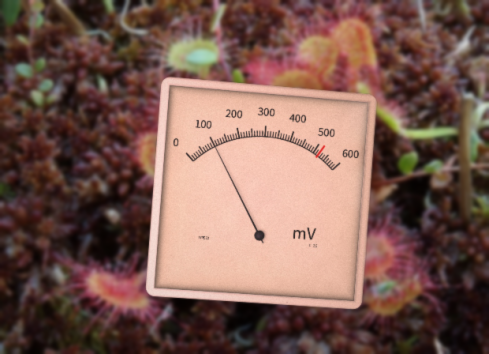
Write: 100 (mV)
